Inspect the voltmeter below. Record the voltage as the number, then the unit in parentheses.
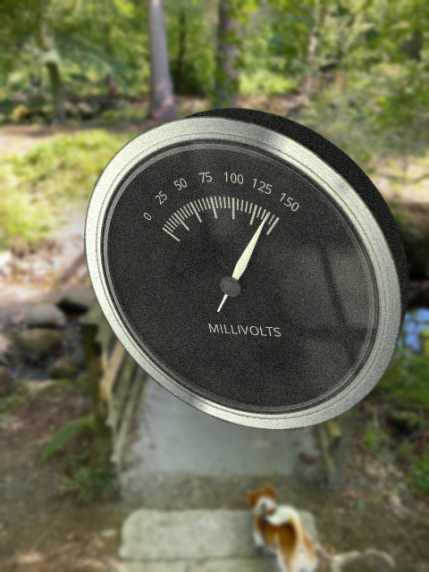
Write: 140 (mV)
